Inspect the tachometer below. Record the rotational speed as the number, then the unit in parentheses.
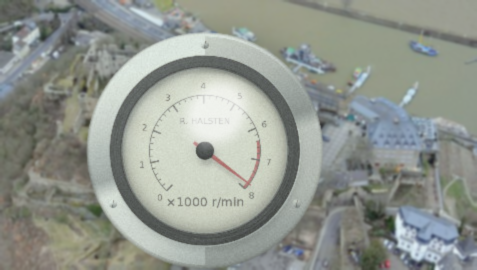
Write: 7800 (rpm)
